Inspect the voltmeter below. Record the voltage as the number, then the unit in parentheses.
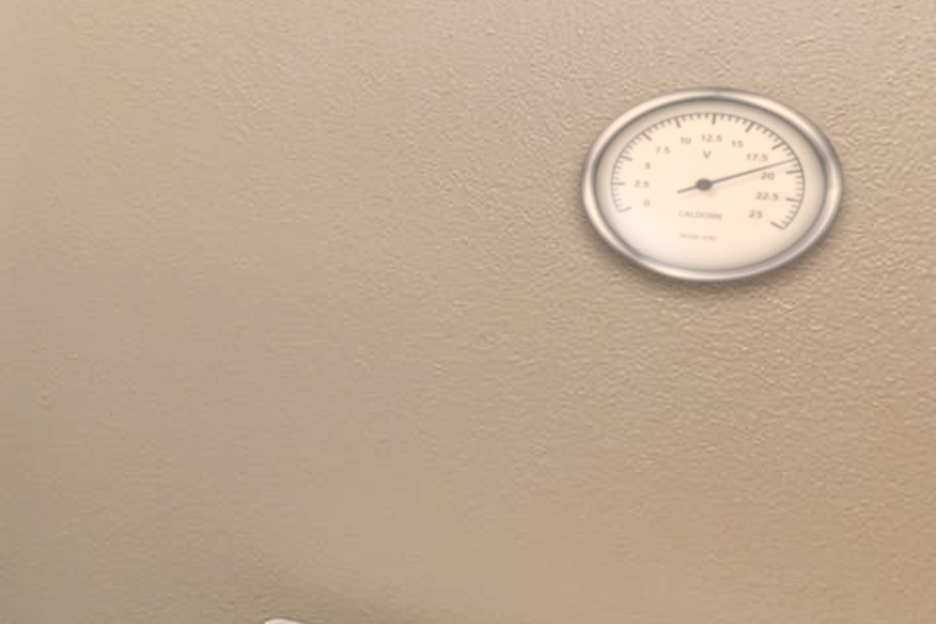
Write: 19 (V)
